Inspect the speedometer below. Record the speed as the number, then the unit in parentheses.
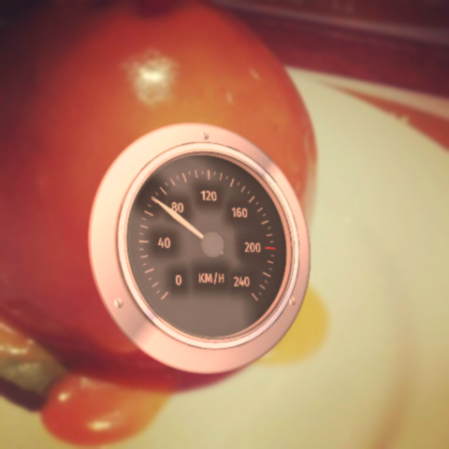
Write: 70 (km/h)
